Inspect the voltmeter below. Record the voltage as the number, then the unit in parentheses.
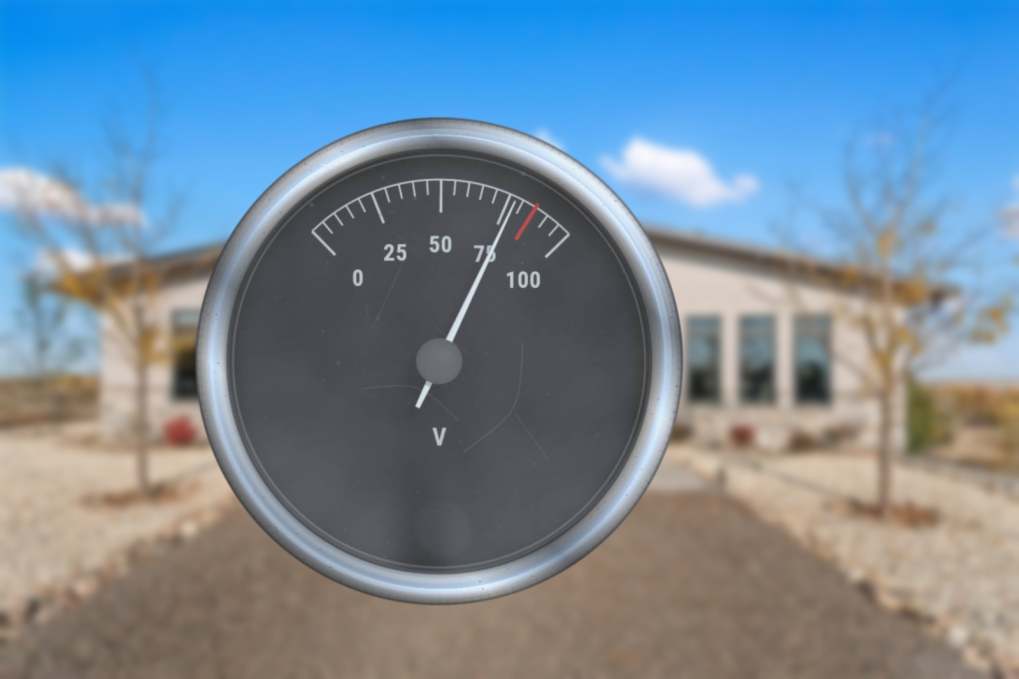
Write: 77.5 (V)
